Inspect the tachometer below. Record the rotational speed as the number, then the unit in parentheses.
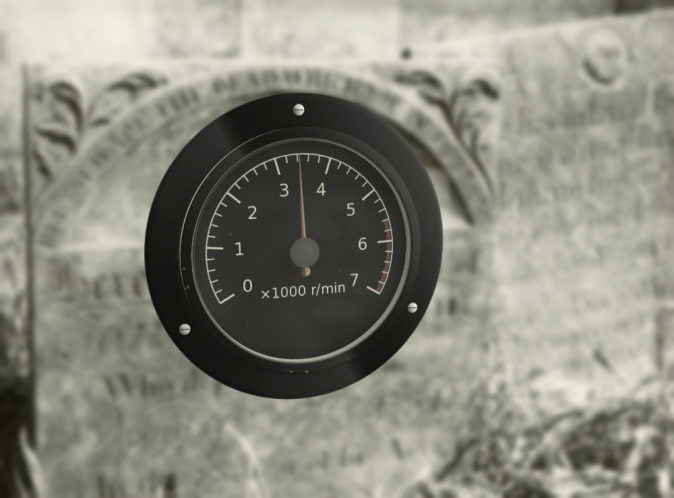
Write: 3400 (rpm)
